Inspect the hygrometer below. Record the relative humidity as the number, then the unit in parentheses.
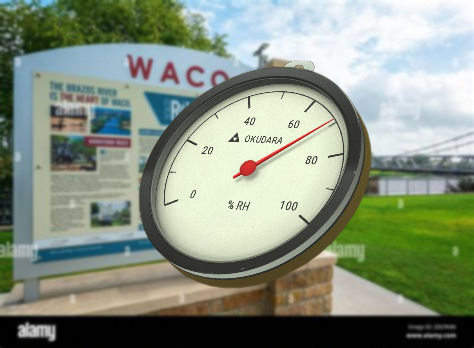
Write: 70 (%)
